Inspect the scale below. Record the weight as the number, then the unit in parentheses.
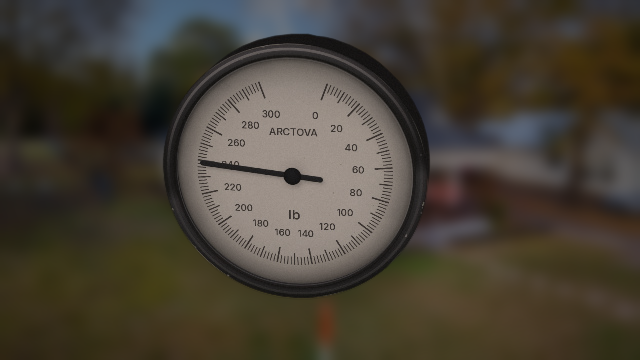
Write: 240 (lb)
